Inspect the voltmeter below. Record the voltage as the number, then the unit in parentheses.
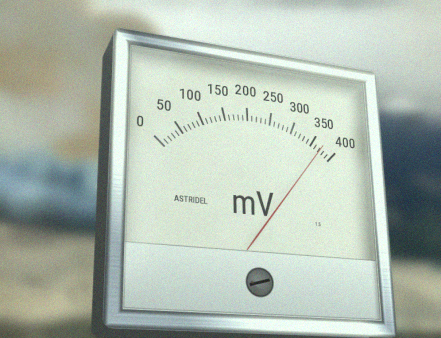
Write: 370 (mV)
